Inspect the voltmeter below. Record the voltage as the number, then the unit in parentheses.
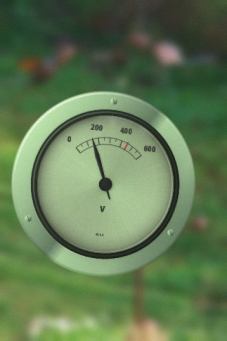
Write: 150 (V)
